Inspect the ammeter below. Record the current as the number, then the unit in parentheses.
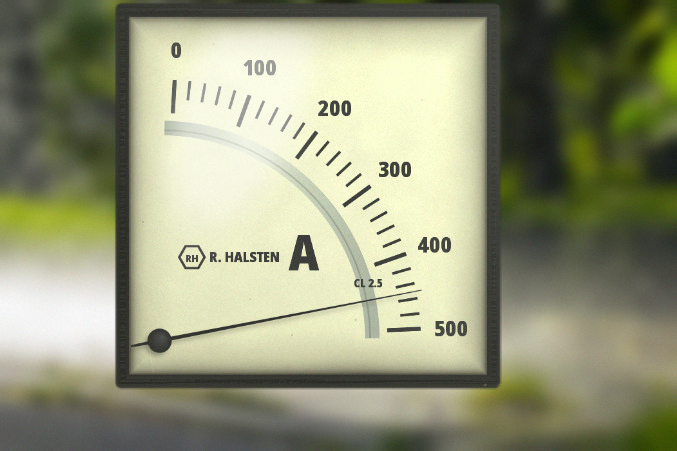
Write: 450 (A)
